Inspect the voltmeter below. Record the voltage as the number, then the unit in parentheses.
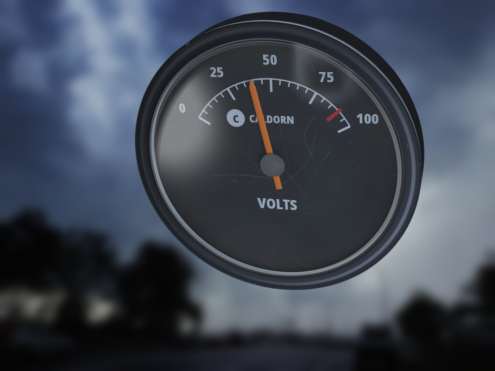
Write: 40 (V)
